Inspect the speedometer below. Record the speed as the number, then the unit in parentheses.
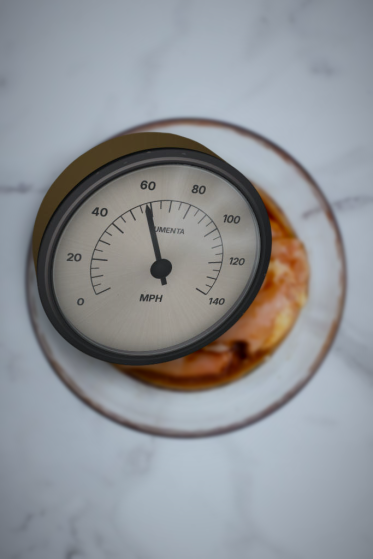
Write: 57.5 (mph)
